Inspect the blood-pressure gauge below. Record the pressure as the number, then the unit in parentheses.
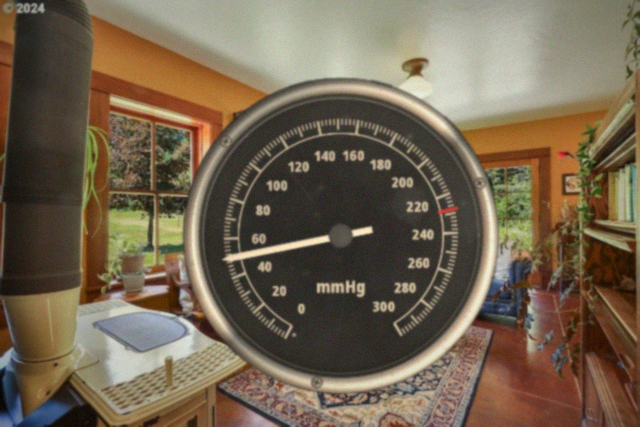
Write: 50 (mmHg)
